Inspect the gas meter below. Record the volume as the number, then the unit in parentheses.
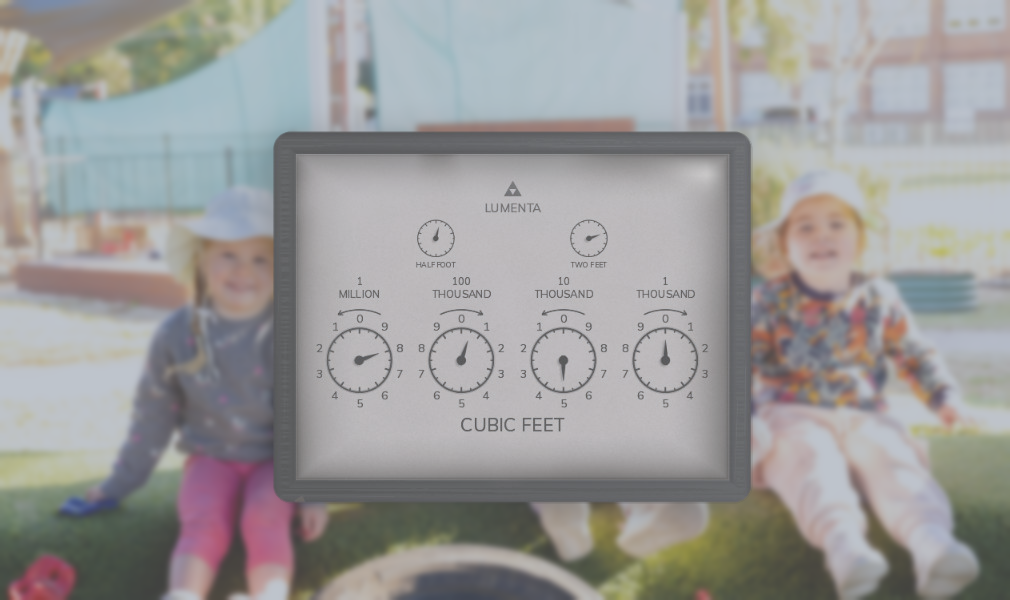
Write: 805000 (ft³)
